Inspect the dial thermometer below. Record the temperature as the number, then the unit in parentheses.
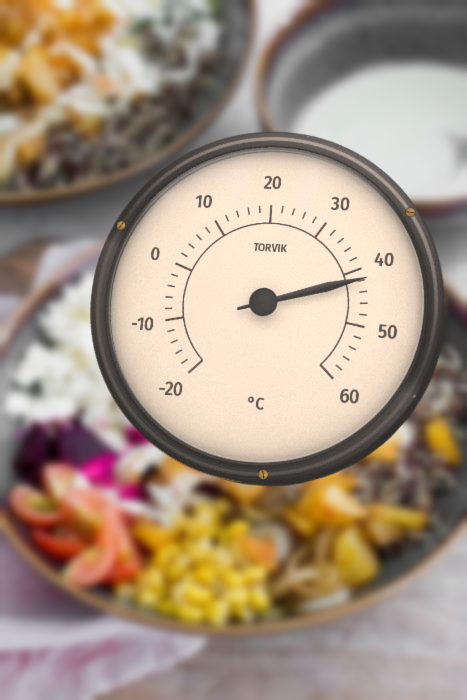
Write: 42 (°C)
